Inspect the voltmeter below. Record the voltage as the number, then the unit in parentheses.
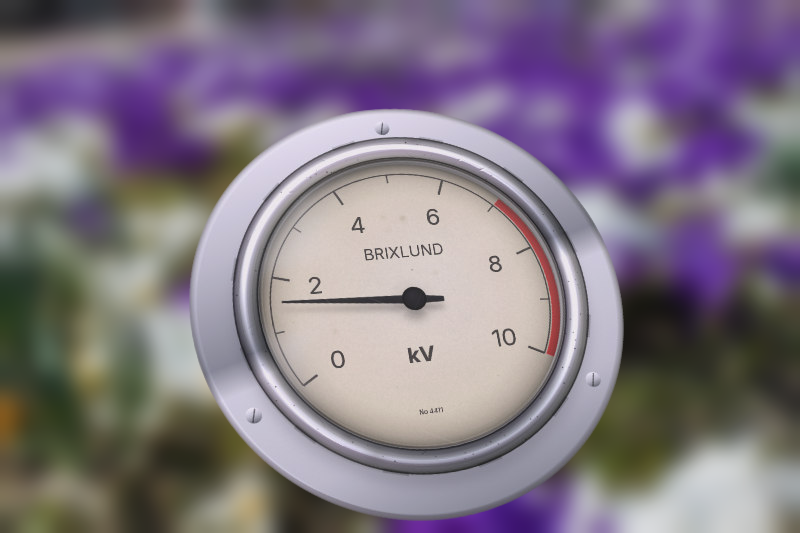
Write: 1.5 (kV)
